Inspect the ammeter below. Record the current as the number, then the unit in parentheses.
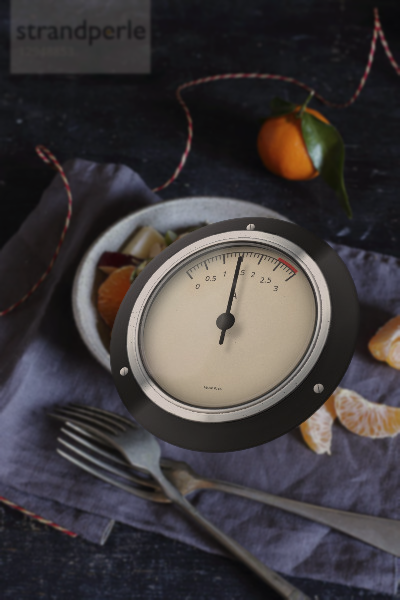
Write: 1.5 (A)
